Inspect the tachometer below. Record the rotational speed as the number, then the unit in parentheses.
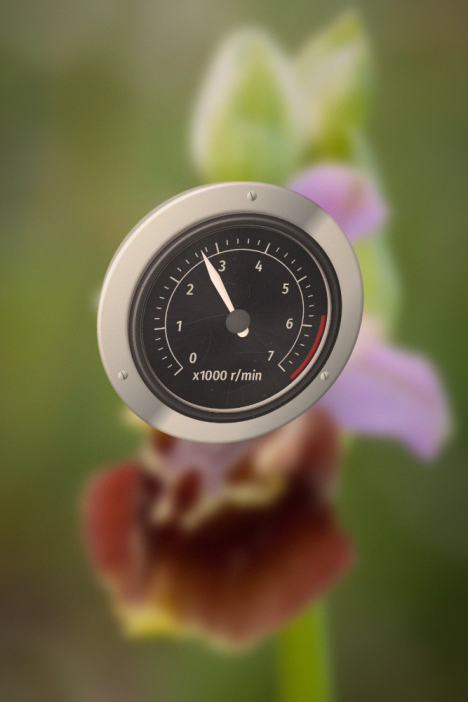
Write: 2700 (rpm)
